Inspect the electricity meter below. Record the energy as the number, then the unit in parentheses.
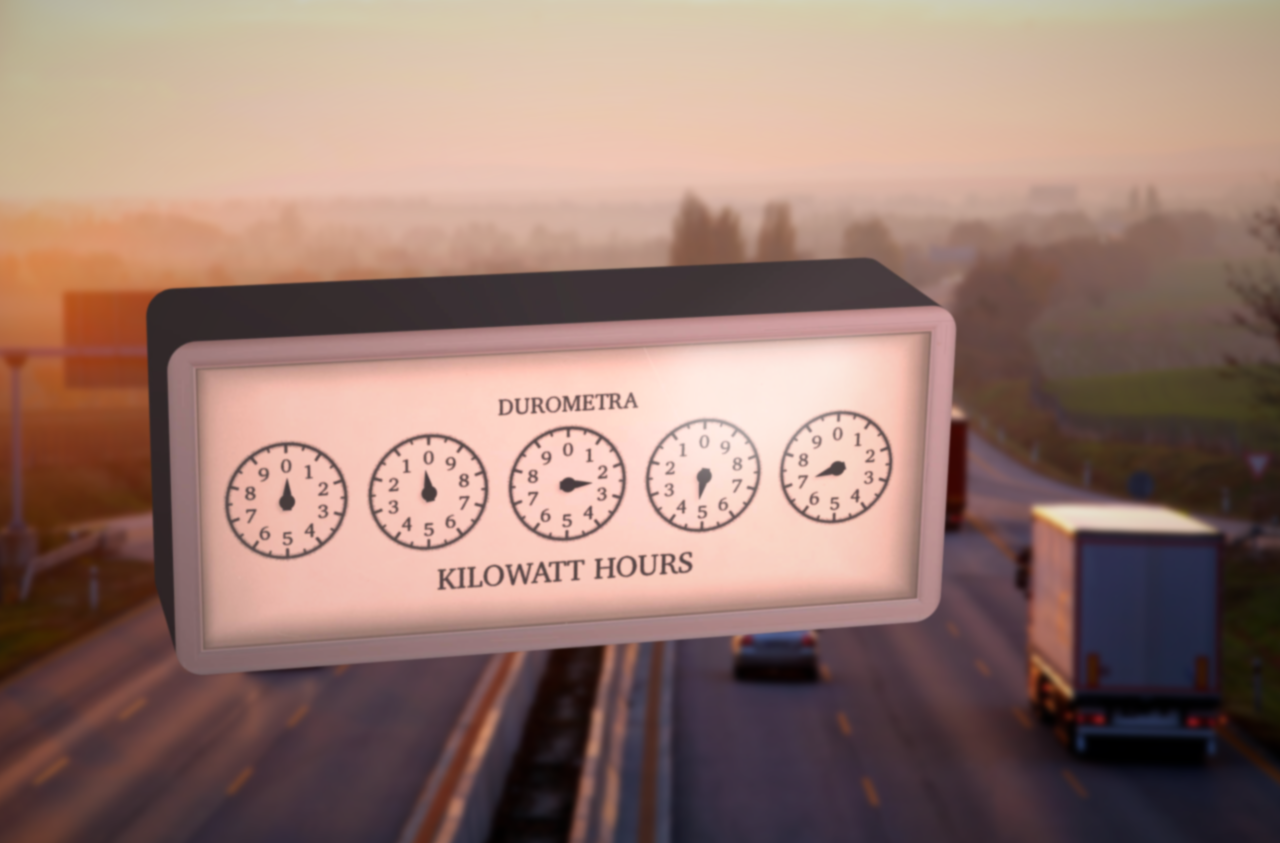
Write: 247 (kWh)
